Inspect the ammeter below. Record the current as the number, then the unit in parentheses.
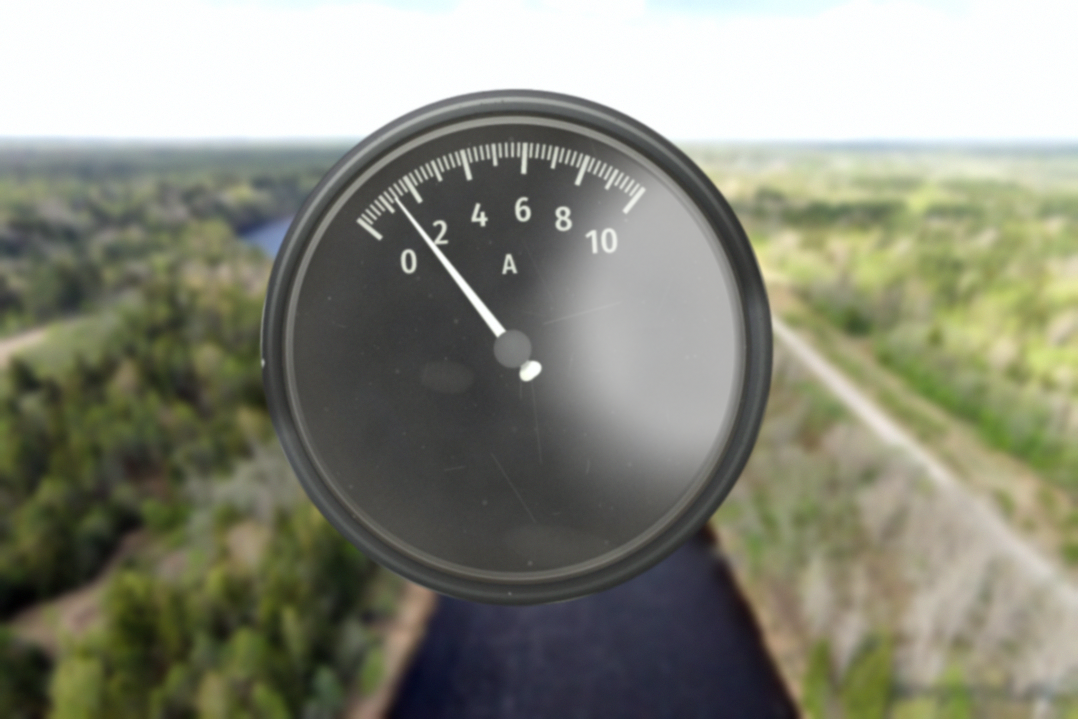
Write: 1.4 (A)
